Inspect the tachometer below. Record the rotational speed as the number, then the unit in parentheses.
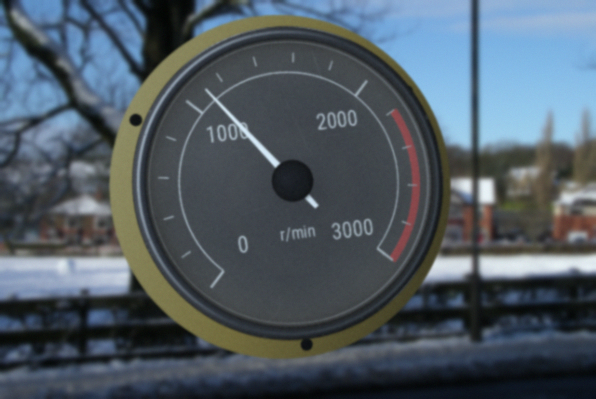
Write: 1100 (rpm)
